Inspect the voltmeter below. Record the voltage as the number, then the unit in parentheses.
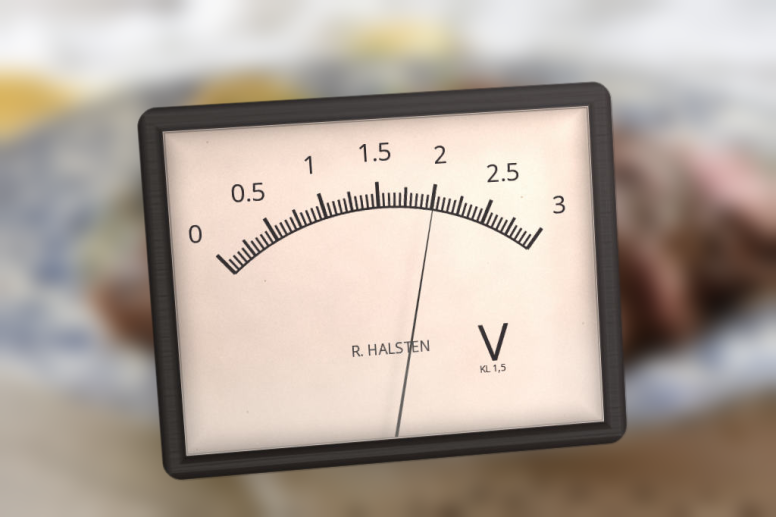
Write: 2 (V)
